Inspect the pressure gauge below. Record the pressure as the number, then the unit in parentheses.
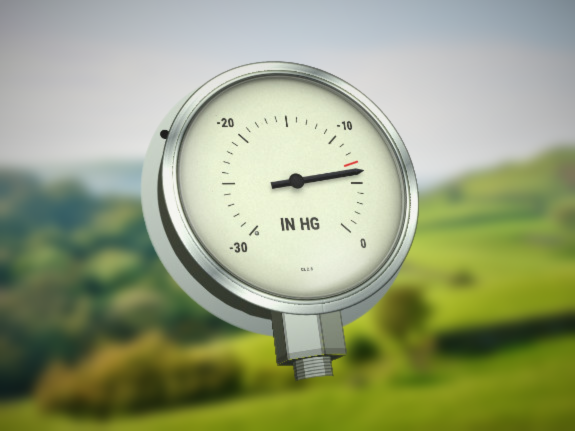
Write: -6 (inHg)
